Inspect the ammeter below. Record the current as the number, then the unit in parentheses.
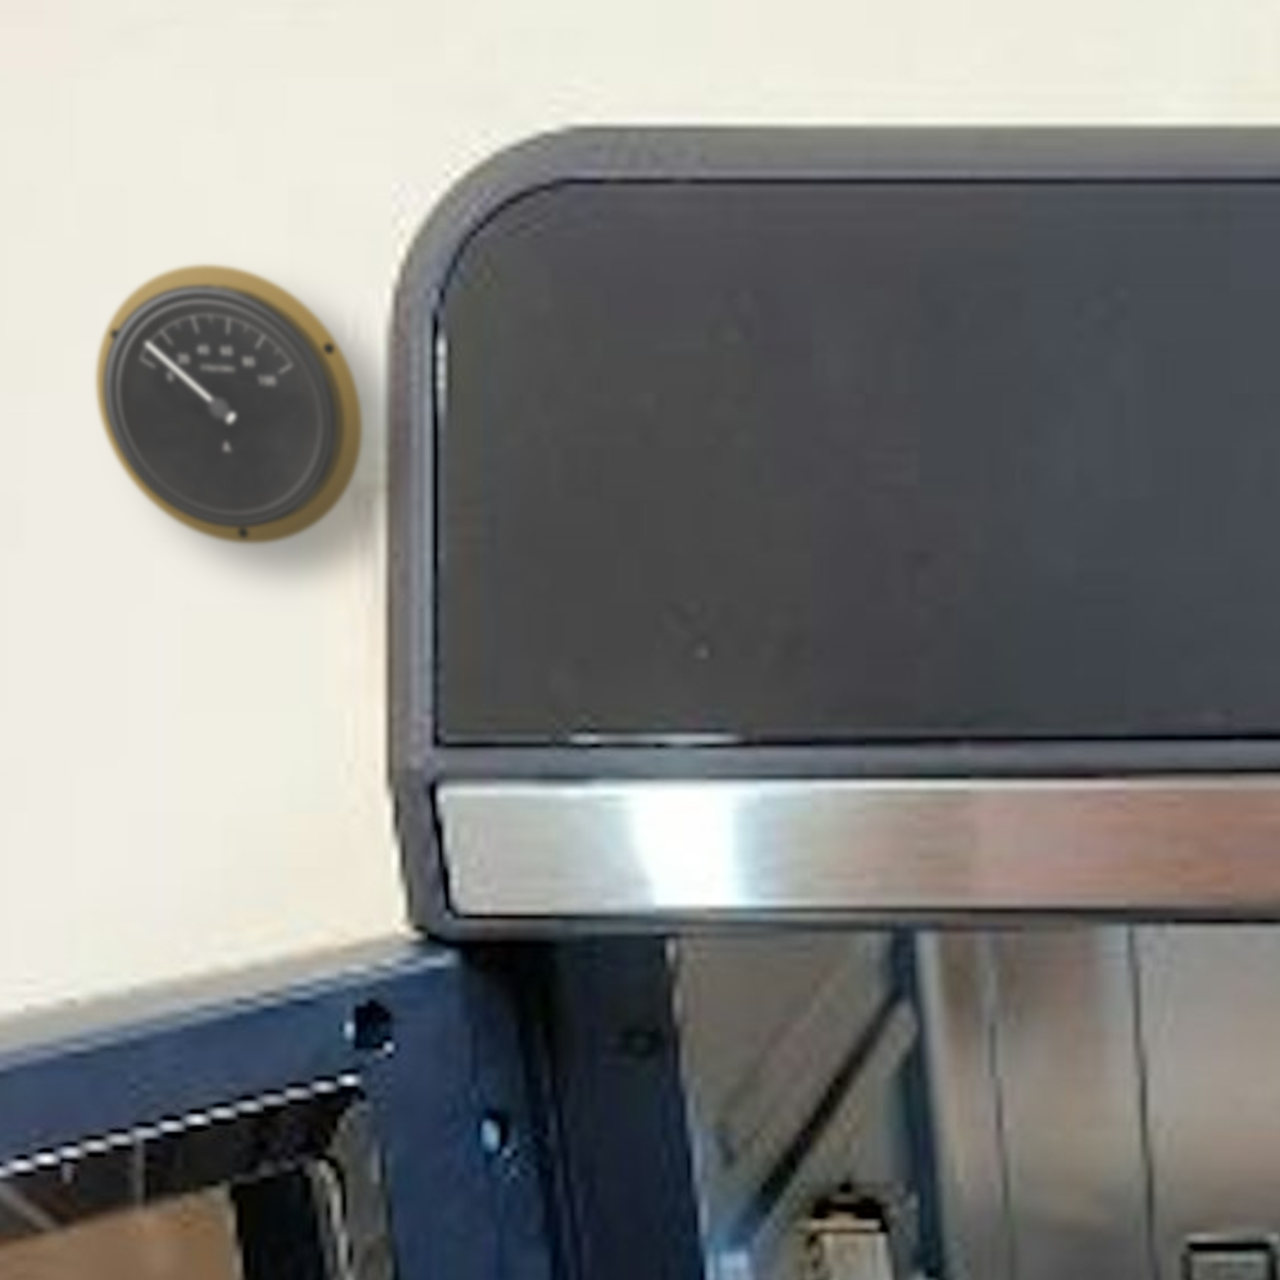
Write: 10 (A)
